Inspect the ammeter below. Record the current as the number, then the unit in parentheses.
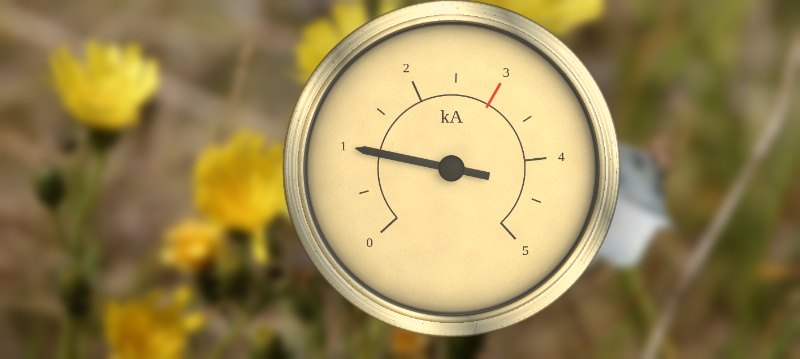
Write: 1 (kA)
